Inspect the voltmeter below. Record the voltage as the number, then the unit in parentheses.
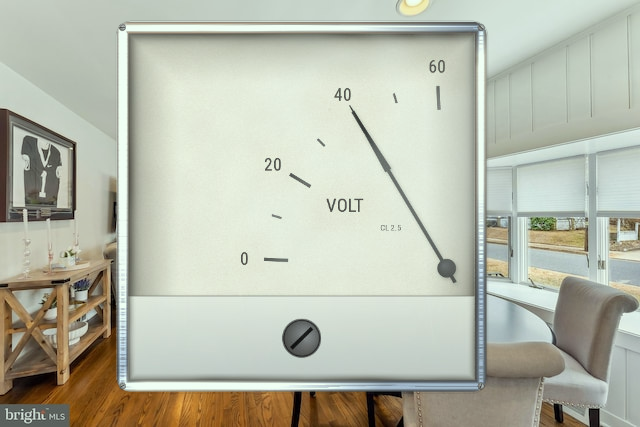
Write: 40 (V)
